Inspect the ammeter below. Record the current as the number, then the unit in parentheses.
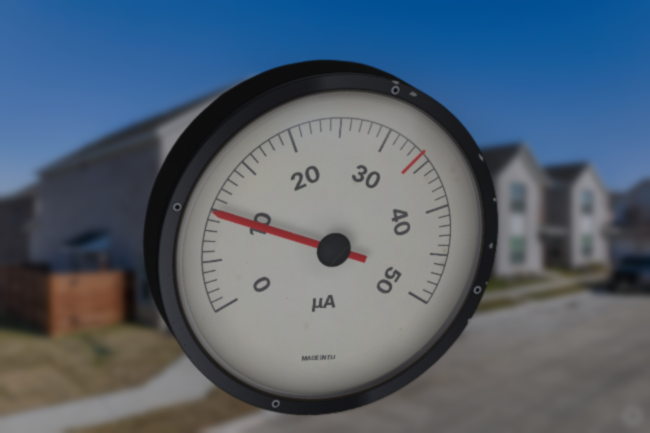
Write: 10 (µA)
